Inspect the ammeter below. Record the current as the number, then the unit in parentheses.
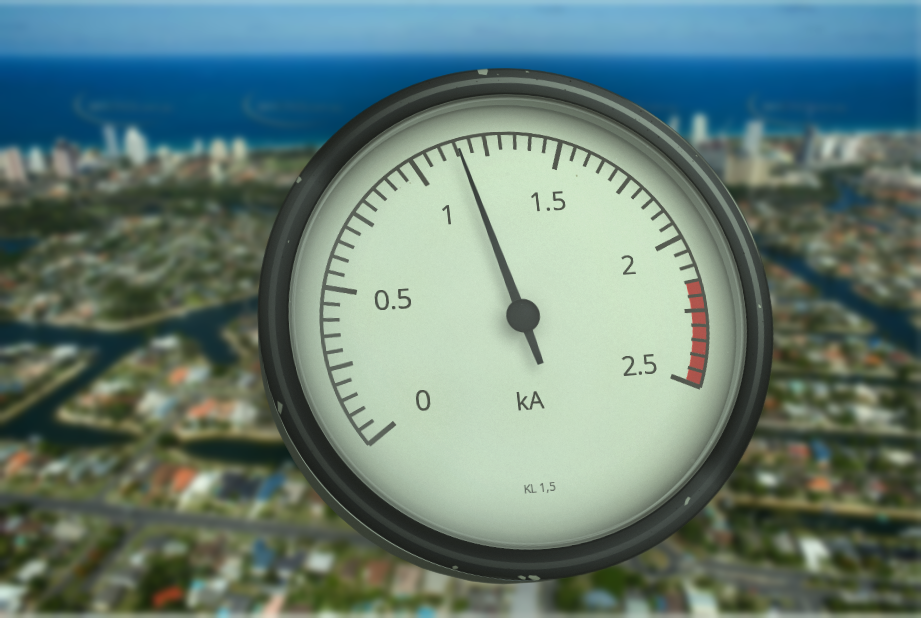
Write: 1.15 (kA)
